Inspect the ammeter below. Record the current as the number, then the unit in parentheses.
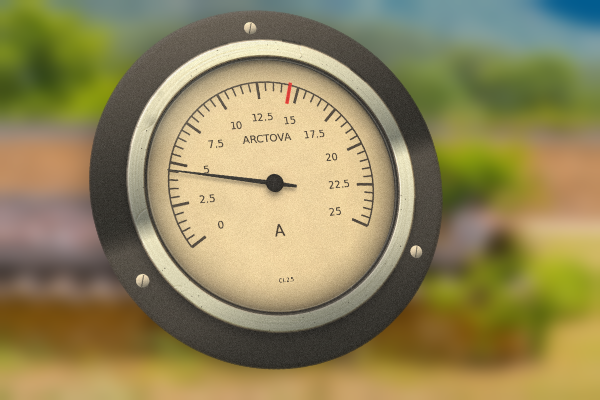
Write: 4.5 (A)
